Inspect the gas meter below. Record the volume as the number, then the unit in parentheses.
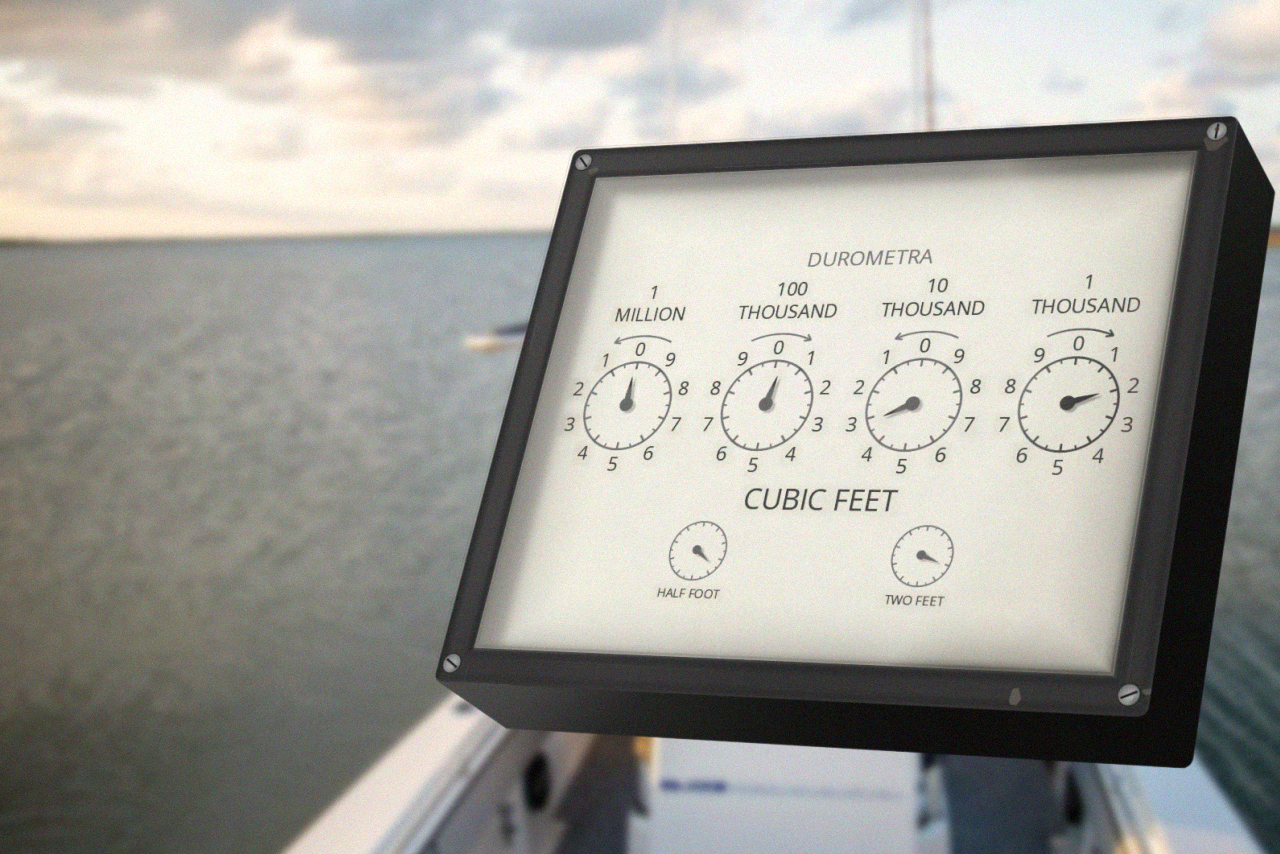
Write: 3200 (ft³)
